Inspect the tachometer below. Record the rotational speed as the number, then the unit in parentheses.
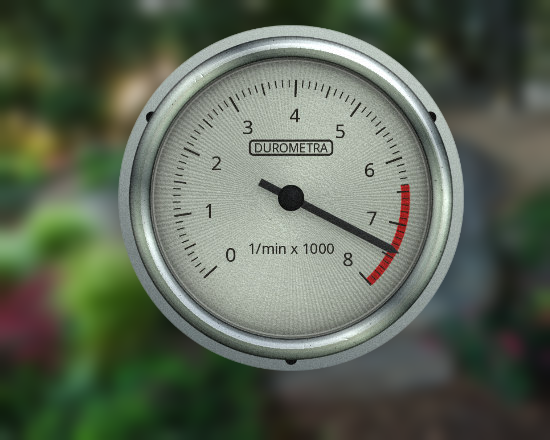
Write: 7400 (rpm)
